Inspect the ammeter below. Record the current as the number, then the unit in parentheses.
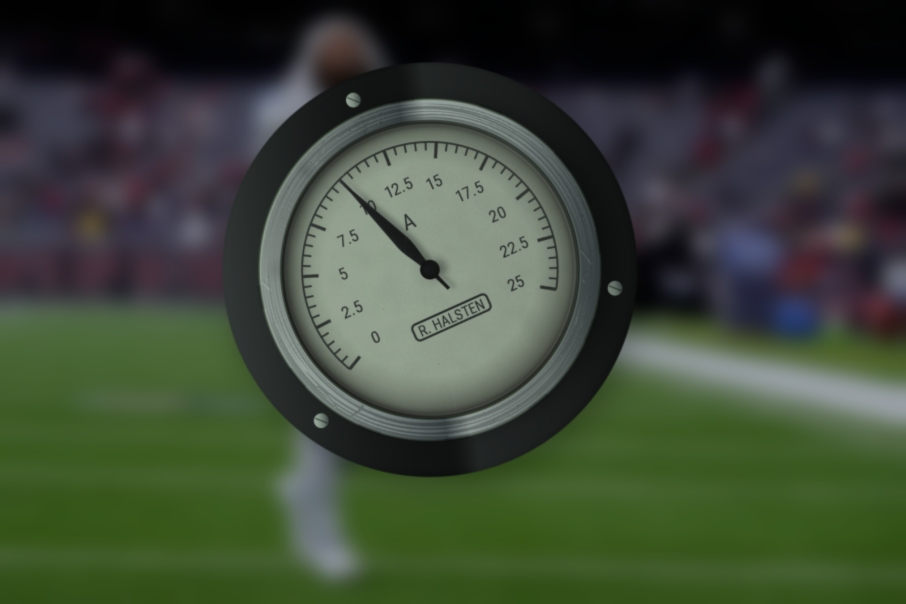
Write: 10 (A)
